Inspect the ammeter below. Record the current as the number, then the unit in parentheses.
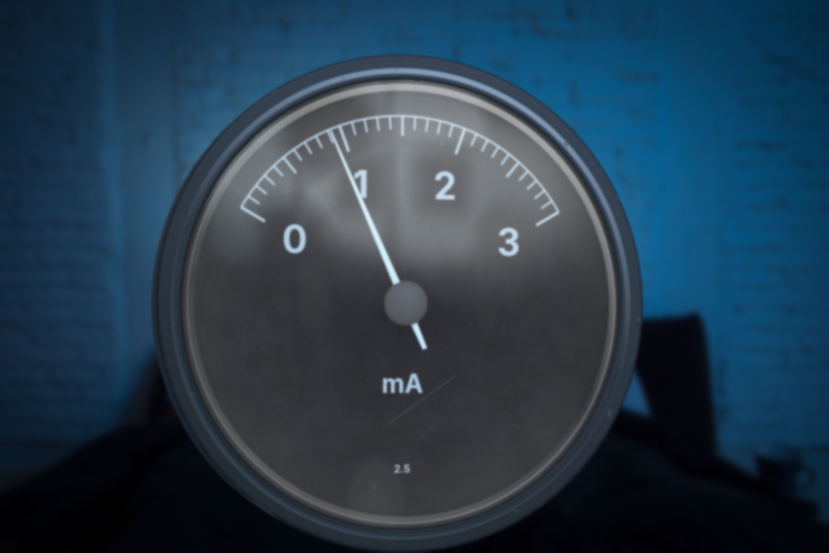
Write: 0.9 (mA)
